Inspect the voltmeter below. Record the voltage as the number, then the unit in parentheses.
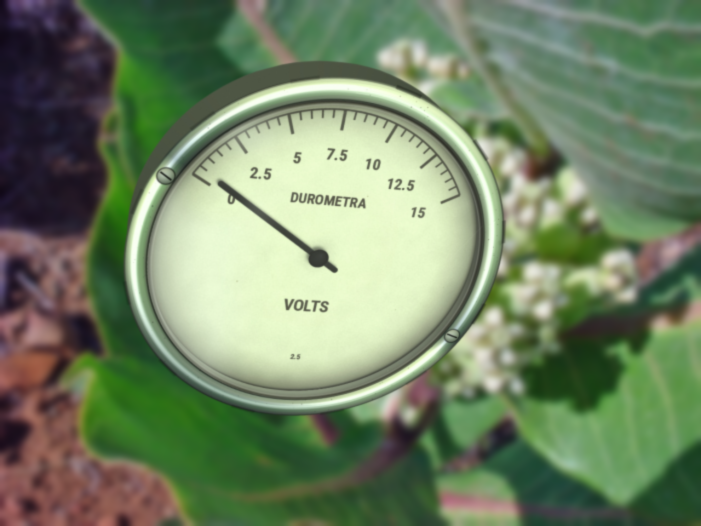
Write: 0.5 (V)
